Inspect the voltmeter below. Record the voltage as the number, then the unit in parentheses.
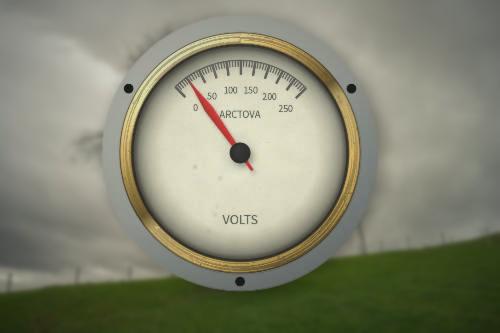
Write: 25 (V)
